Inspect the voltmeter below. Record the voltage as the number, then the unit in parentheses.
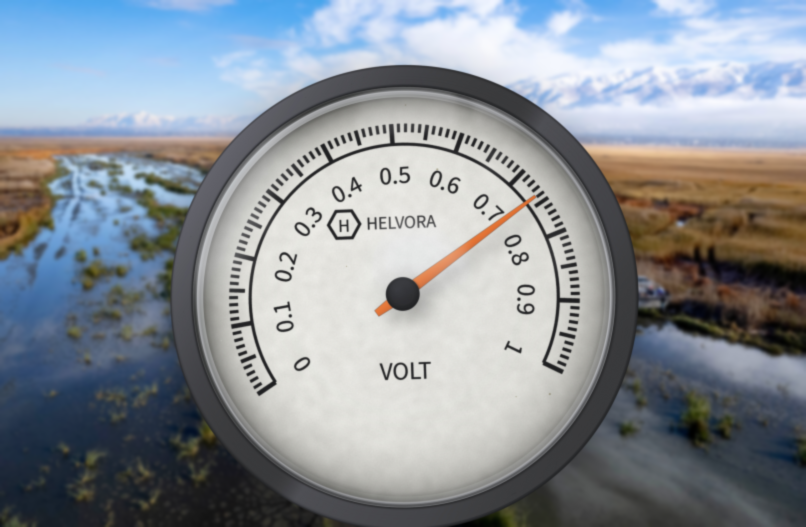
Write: 0.74 (V)
